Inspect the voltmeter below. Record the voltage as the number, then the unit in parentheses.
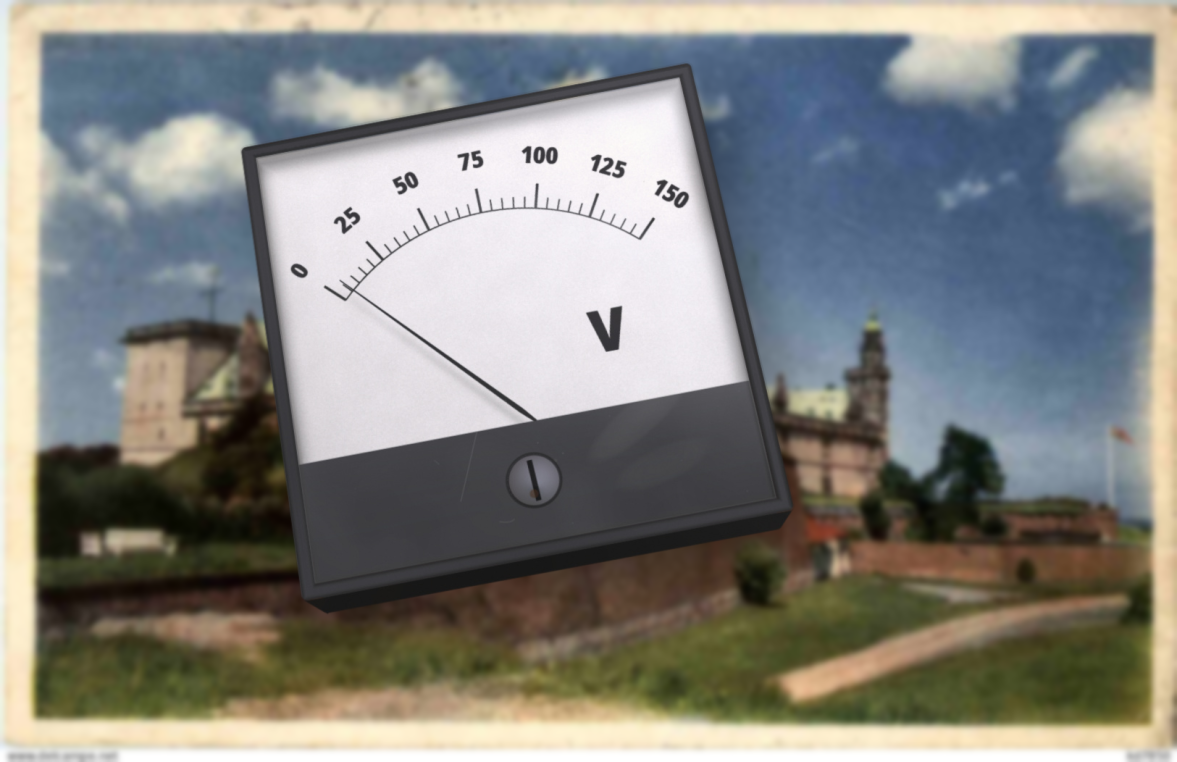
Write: 5 (V)
